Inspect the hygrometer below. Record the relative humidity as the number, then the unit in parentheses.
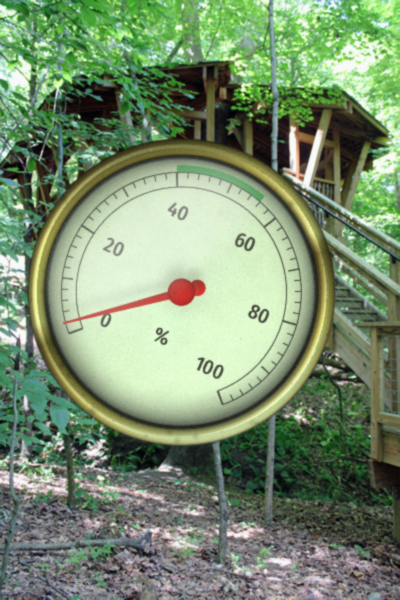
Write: 2 (%)
